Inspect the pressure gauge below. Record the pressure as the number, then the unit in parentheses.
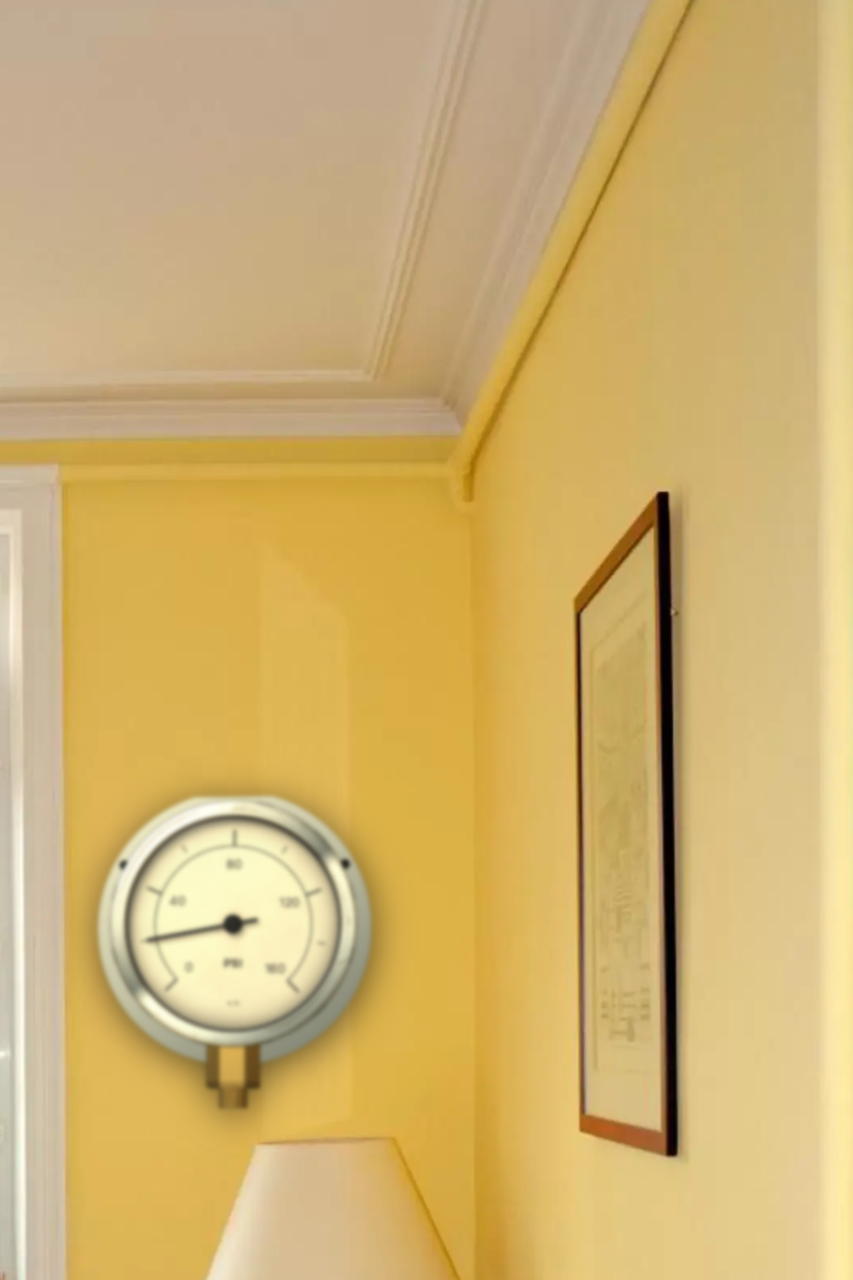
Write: 20 (psi)
